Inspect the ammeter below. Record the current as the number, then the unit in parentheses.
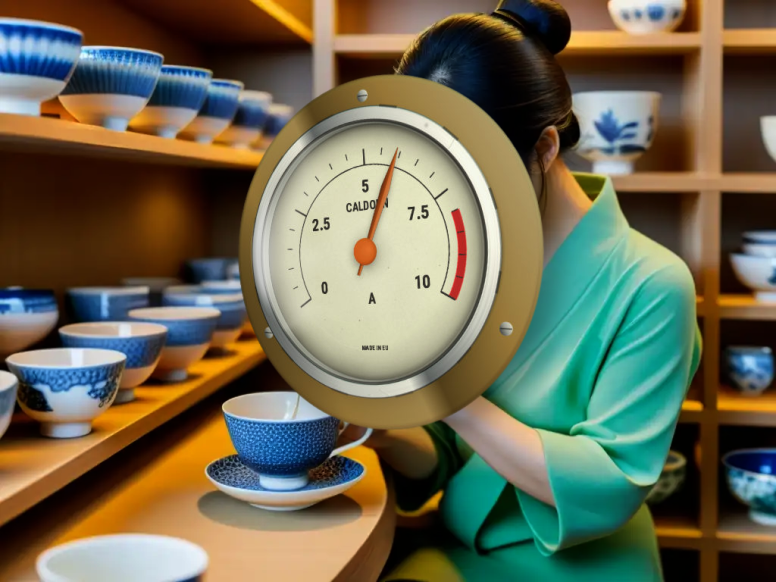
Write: 6 (A)
